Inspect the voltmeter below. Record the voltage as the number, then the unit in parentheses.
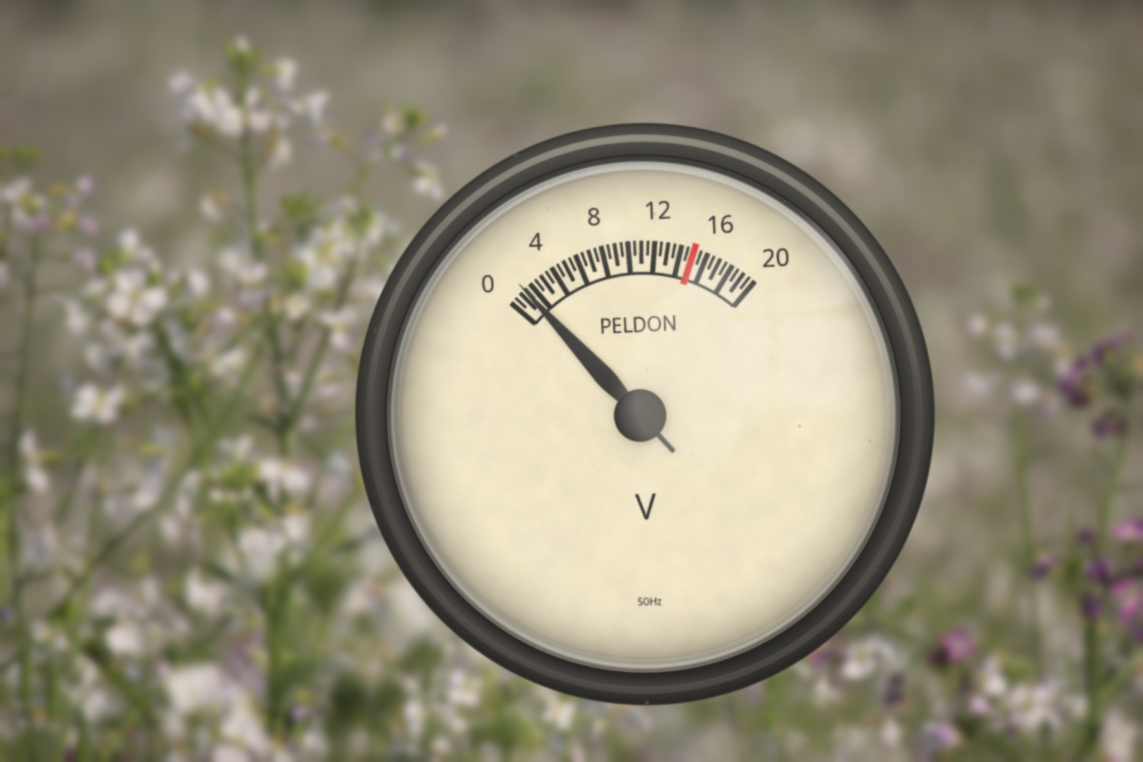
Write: 1.5 (V)
